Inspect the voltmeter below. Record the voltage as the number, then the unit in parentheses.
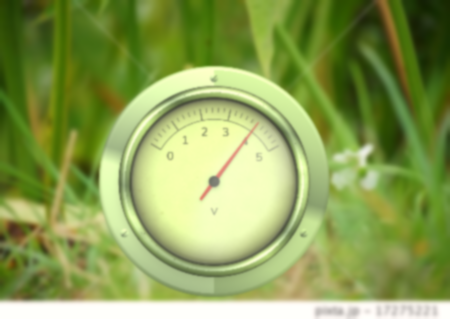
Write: 4 (V)
